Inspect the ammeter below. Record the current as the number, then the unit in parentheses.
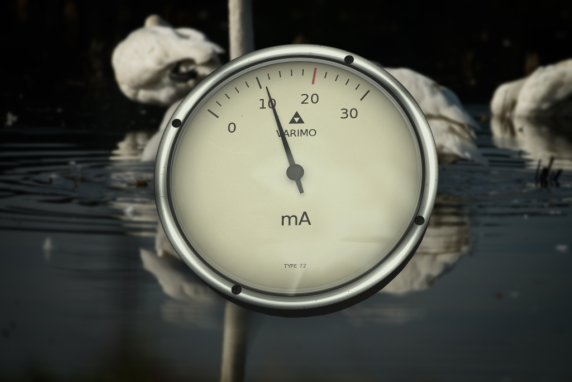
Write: 11 (mA)
